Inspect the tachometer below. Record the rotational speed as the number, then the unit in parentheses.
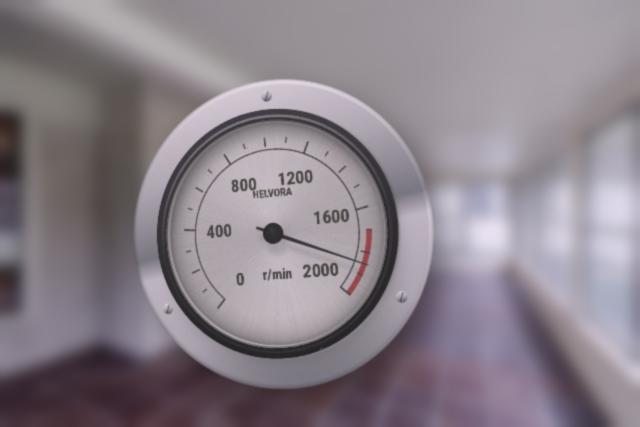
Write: 1850 (rpm)
